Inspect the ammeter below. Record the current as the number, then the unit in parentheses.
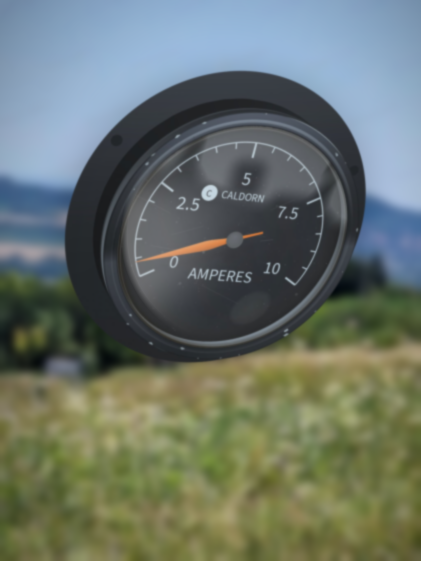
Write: 0.5 (A)
